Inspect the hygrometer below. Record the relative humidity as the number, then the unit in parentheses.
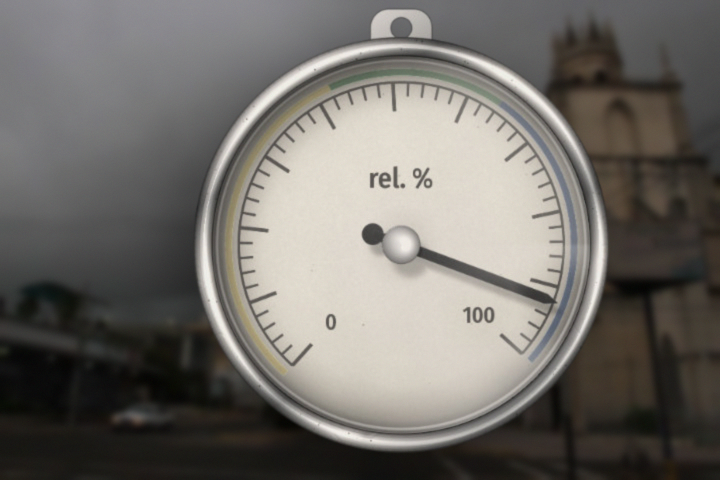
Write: 92 (%)
